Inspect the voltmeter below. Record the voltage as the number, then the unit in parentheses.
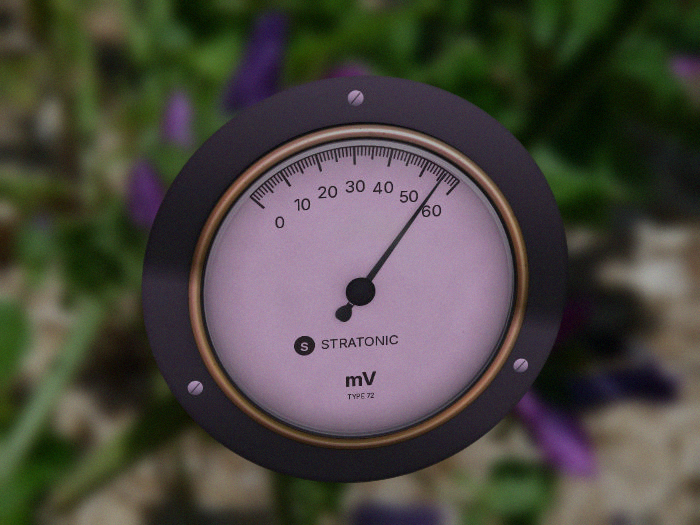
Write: 55 (mV)
